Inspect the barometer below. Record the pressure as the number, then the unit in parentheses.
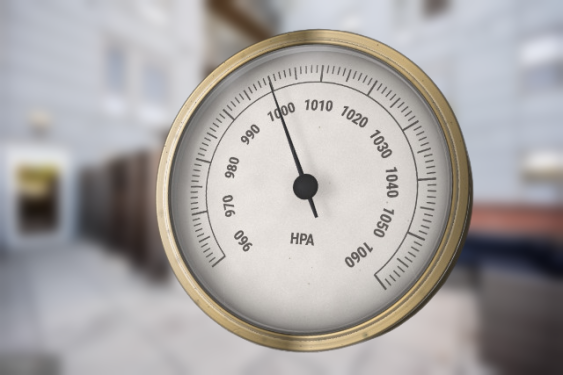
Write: 1000 (hPa)
